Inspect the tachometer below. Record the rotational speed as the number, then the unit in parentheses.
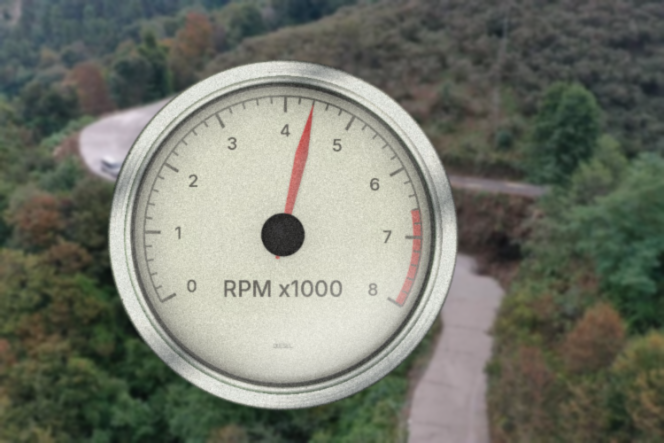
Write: 4400 (rpm)
